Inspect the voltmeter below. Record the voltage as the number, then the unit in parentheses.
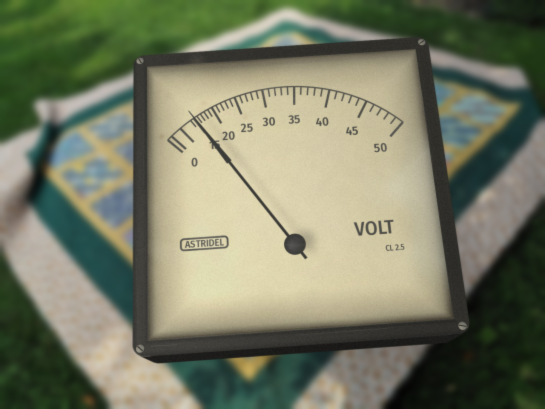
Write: 15 (V)
